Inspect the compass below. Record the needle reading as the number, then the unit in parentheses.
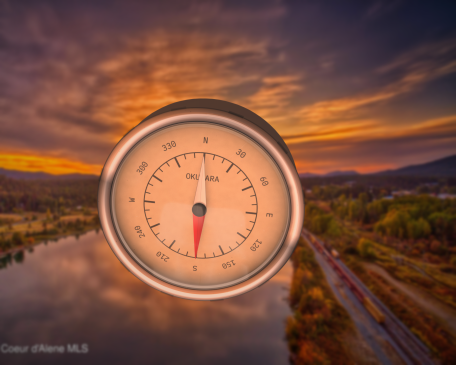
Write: 180 (°)
